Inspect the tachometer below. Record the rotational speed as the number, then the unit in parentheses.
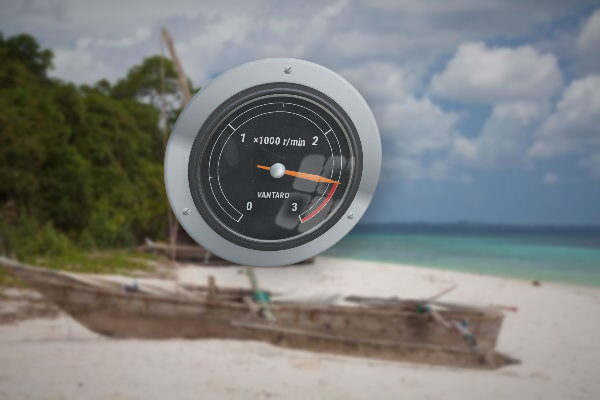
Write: 2500 (rpm)
